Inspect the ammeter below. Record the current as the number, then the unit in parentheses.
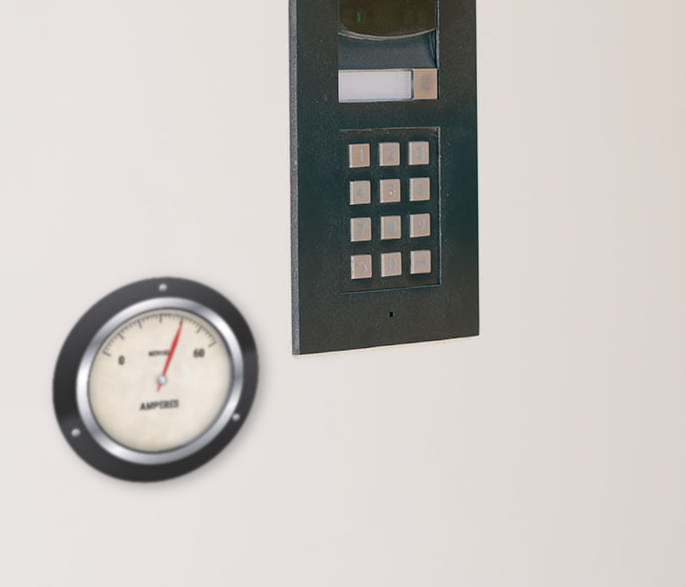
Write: 40 (A)
